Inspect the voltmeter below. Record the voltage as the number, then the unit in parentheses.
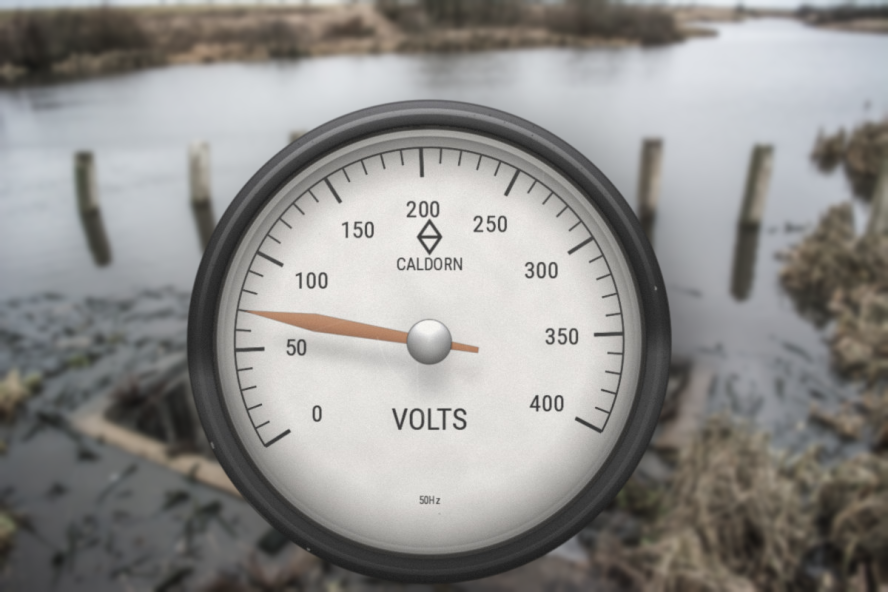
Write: 70 (V)
